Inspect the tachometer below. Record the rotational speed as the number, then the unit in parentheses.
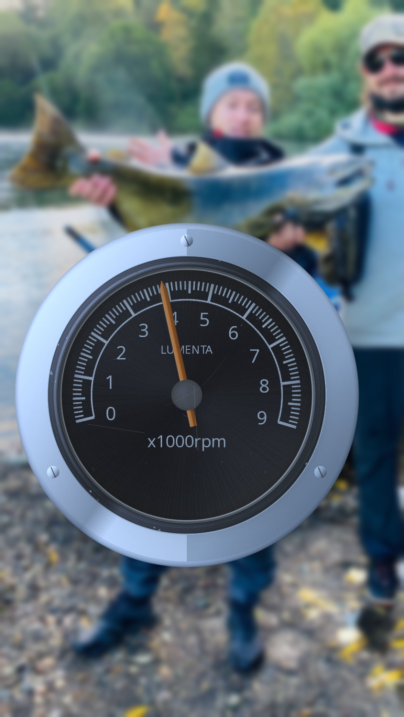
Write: 3900 (rpm)
